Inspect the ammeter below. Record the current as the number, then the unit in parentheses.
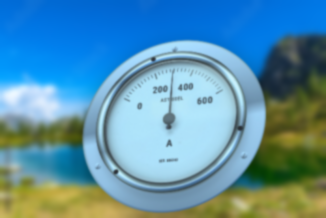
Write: 300 (A)
